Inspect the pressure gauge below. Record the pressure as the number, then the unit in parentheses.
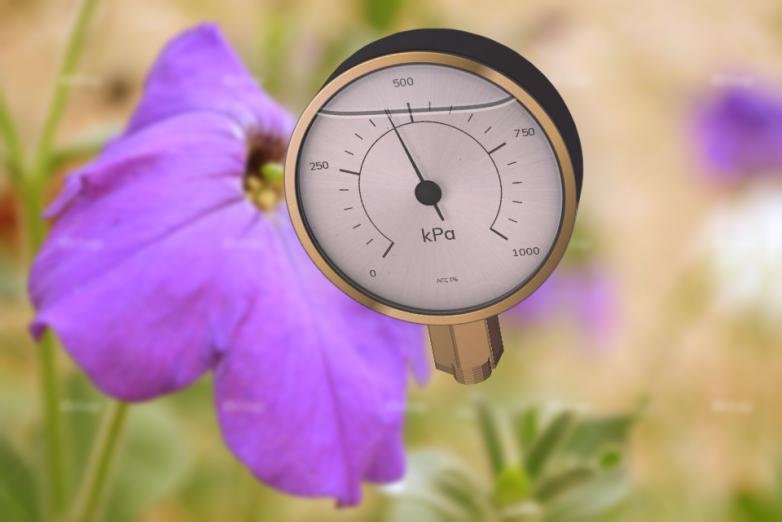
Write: 450 (kPa)
